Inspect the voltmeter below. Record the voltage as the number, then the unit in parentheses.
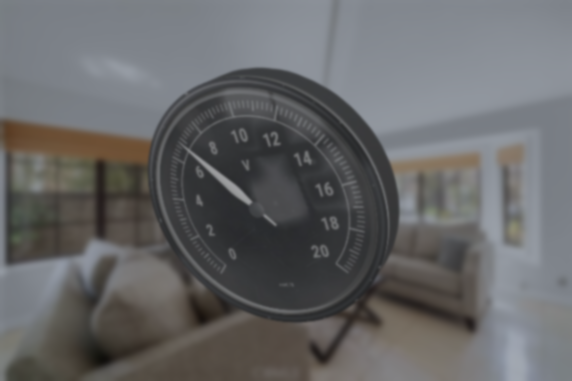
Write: 7 (V)
